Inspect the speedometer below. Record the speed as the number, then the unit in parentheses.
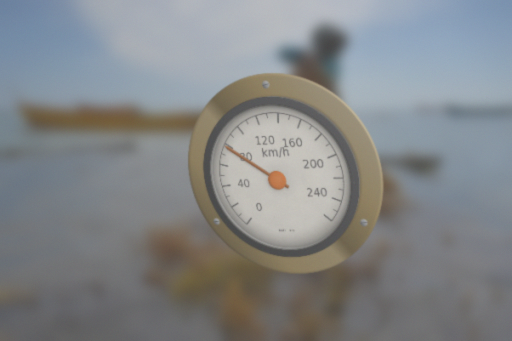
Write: 80 (km/h)
